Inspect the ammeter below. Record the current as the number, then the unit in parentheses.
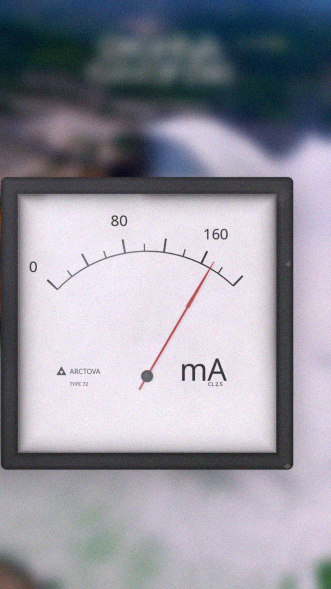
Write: 170 (mA)
